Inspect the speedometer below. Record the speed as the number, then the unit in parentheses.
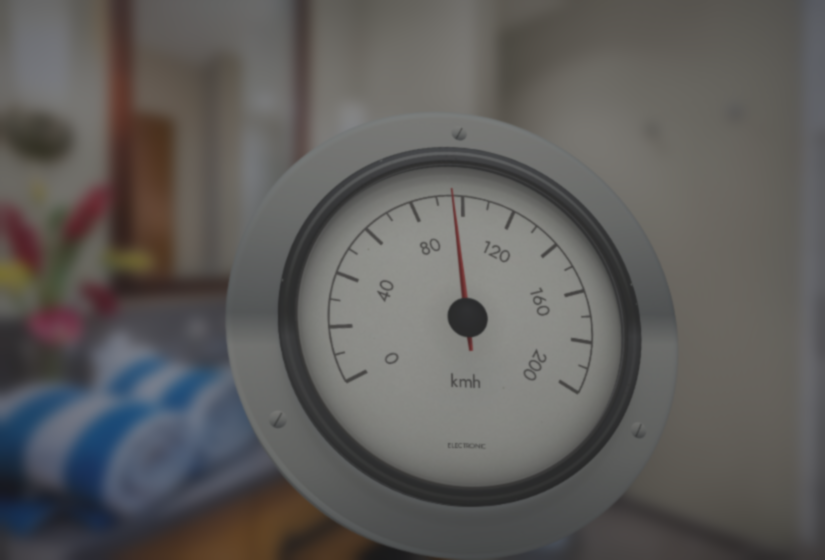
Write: 95 (km/h)
